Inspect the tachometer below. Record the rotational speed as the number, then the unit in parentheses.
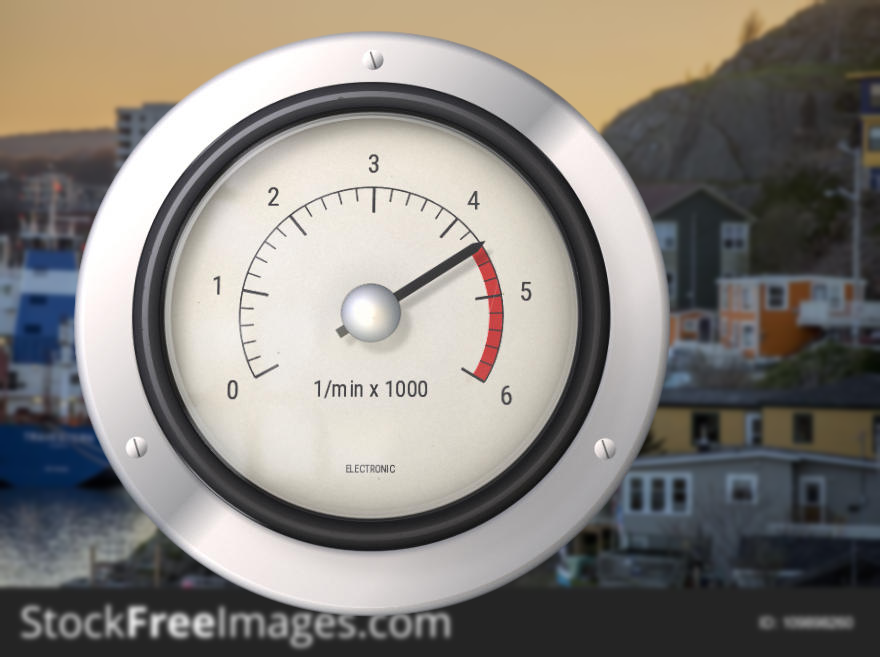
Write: 4400 (rpm)
